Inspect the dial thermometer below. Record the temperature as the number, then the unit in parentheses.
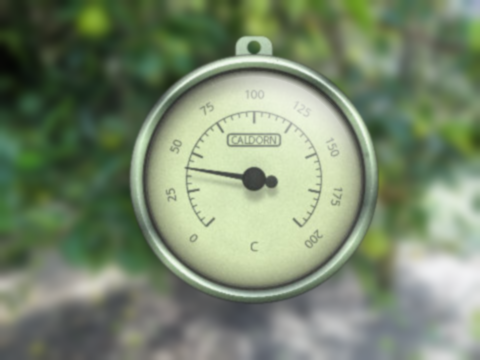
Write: 40 (°C)
